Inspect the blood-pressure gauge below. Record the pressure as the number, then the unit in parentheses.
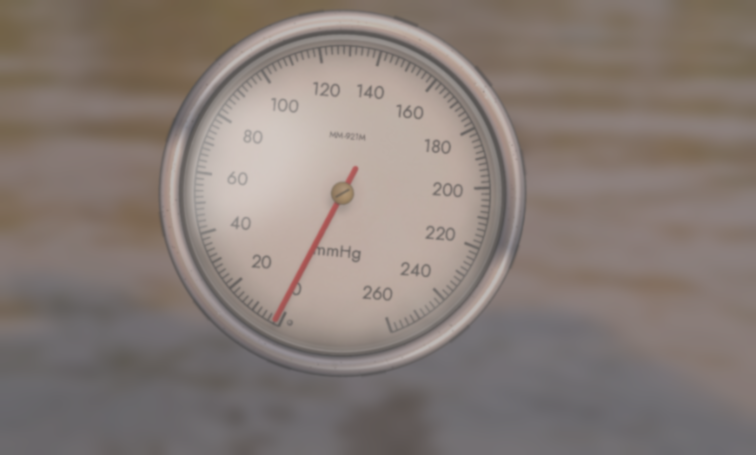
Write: 2 (mmHg)
